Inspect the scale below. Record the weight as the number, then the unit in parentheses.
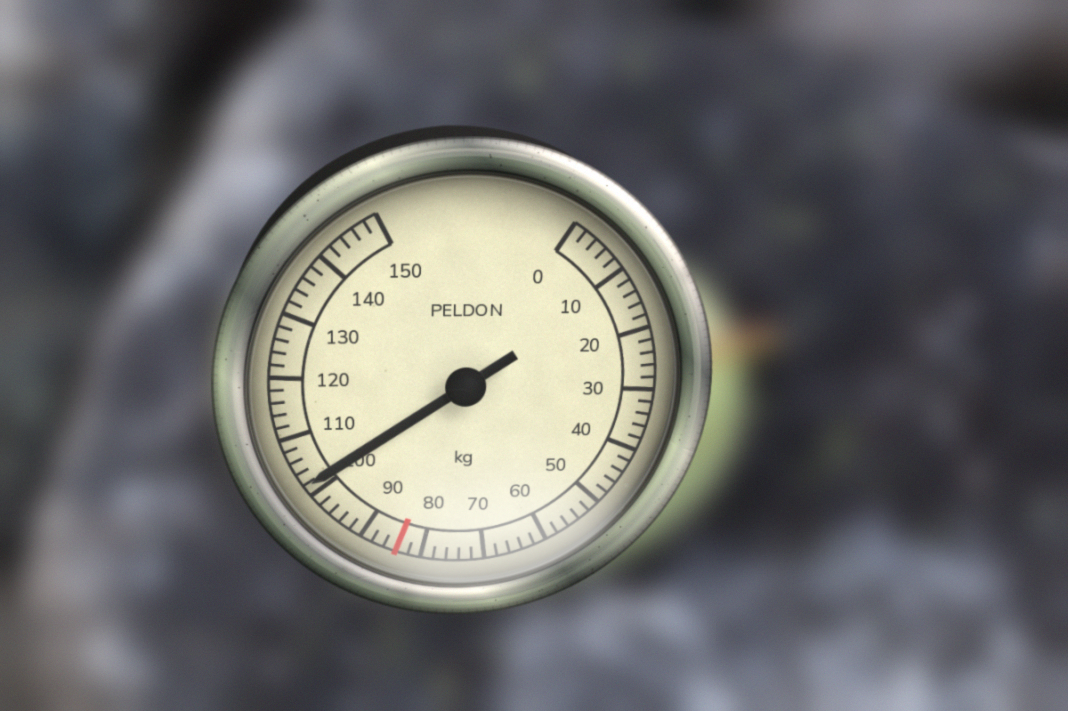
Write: 102 (kg)
